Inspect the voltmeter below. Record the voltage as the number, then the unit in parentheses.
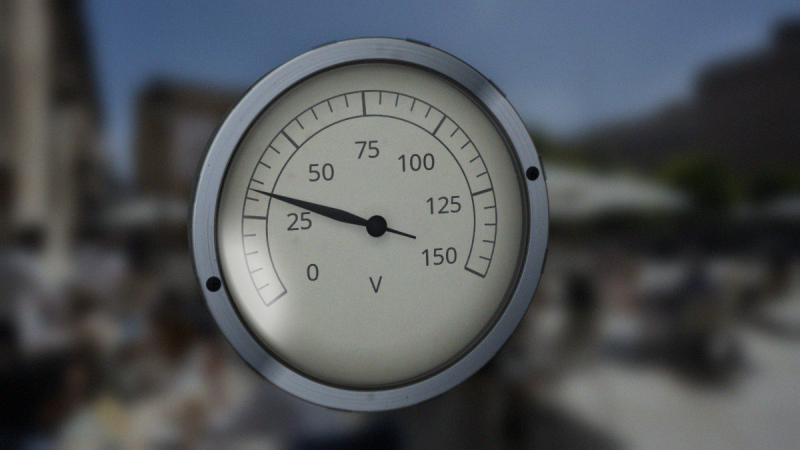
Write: 32.5 (V)
